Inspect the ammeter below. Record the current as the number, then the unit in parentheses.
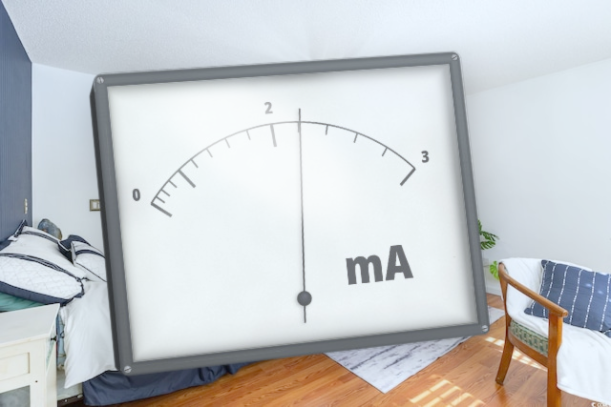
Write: 2.2 (mA)
